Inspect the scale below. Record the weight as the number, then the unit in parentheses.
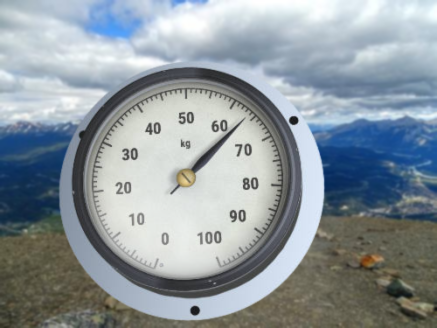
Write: 64 (kg)
